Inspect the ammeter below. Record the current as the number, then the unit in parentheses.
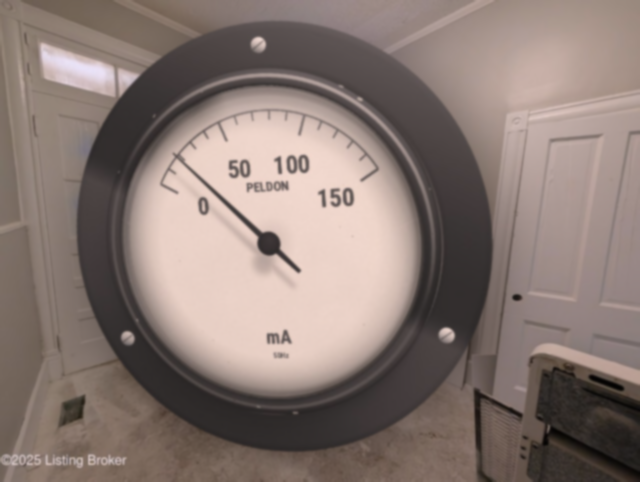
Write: 20 (mA)
